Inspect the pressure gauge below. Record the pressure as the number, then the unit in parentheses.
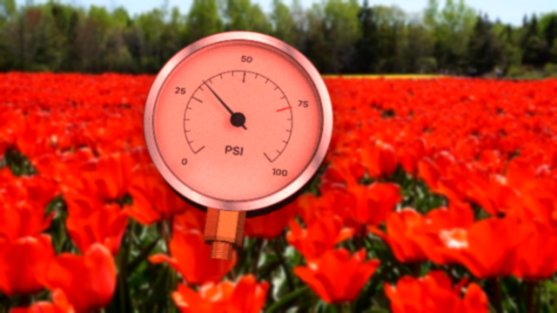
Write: 32.5 (psi)
